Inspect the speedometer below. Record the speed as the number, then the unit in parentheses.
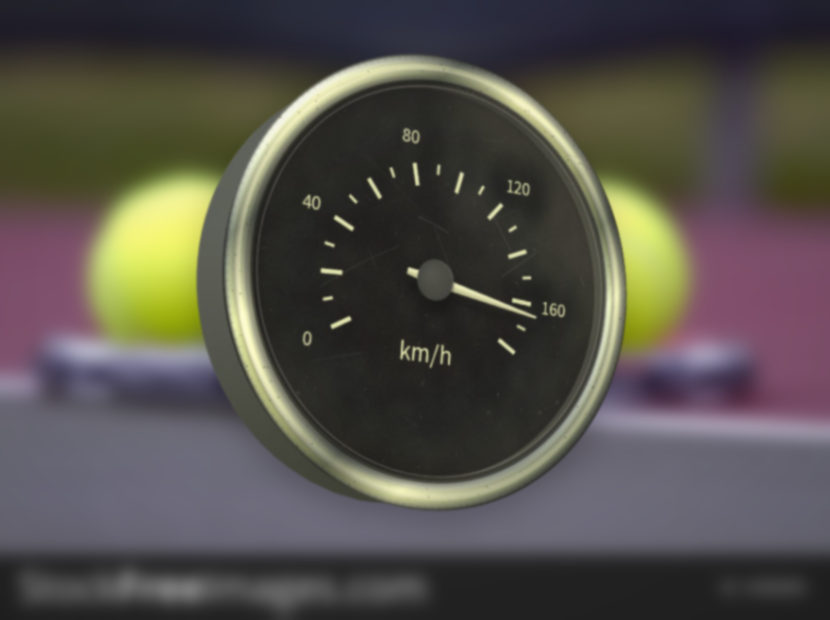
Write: 165 (km/h)
